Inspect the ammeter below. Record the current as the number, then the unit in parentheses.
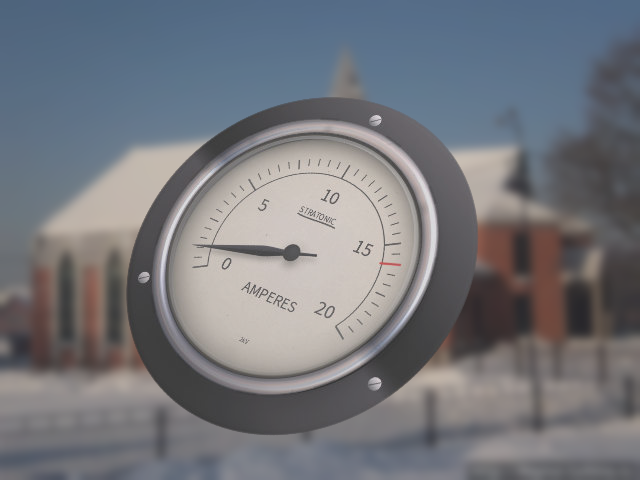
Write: 1 (A)
